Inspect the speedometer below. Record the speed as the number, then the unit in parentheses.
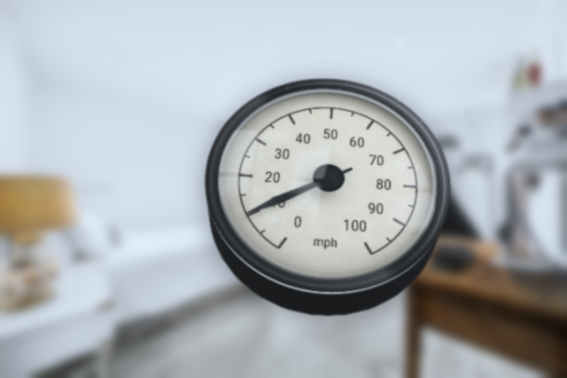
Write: 10 (mph)
